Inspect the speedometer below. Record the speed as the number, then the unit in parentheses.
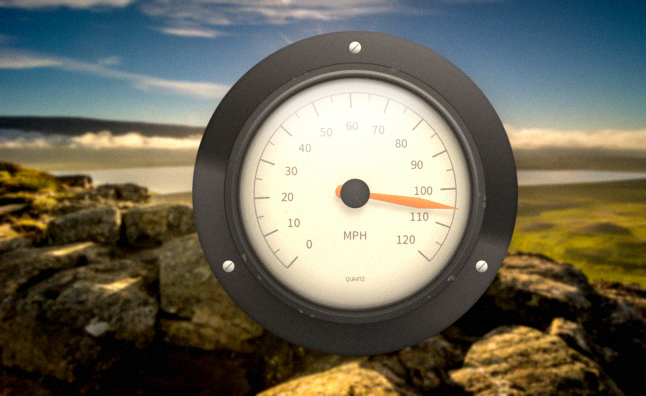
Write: 105 (mph)
